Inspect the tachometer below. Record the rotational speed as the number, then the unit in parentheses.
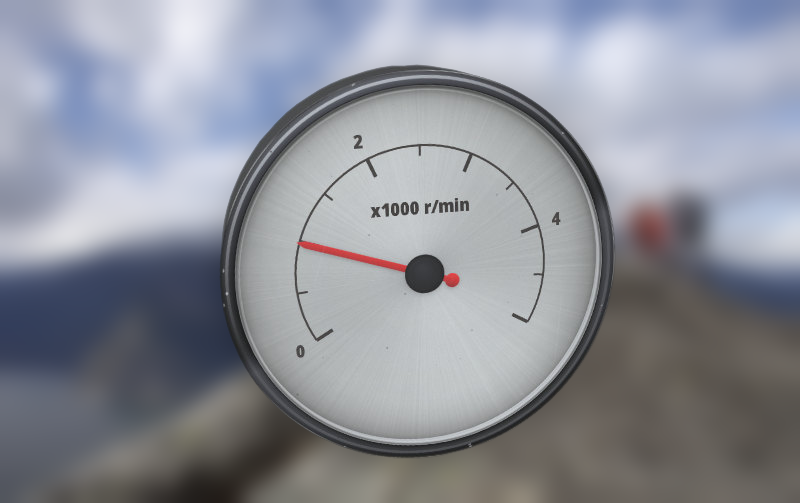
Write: 1000 (rpm)
